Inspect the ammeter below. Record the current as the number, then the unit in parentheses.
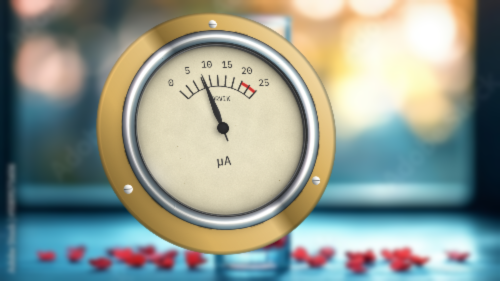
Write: 7.5 (µA)
